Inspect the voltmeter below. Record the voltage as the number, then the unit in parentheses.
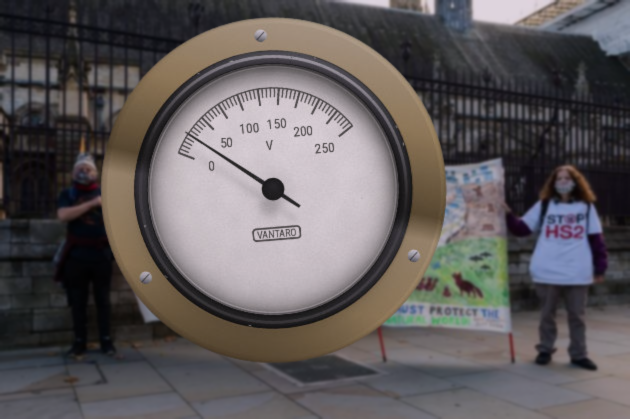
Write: 25 (V)
